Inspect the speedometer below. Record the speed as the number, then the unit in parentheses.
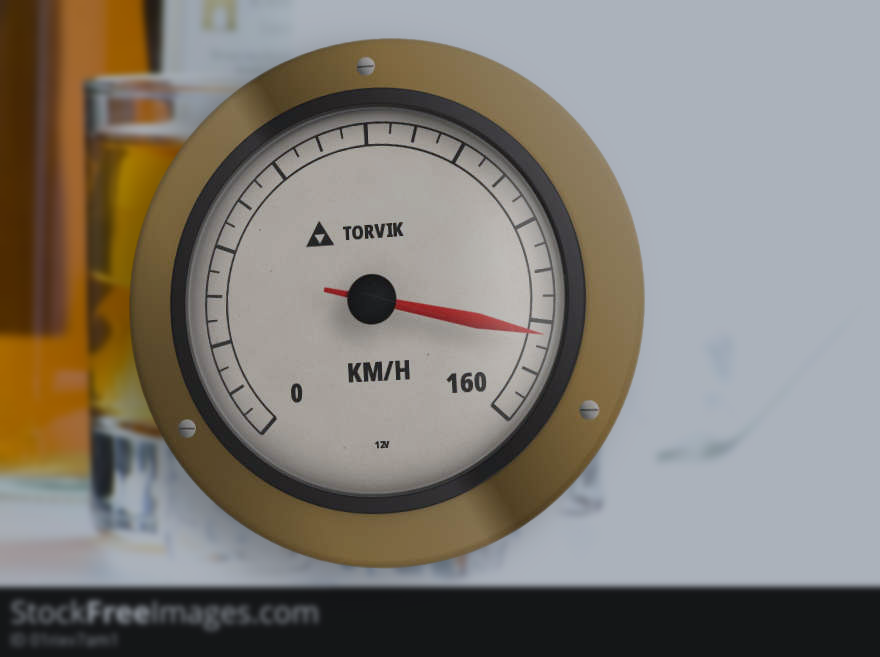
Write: 142.5 (km/h)
